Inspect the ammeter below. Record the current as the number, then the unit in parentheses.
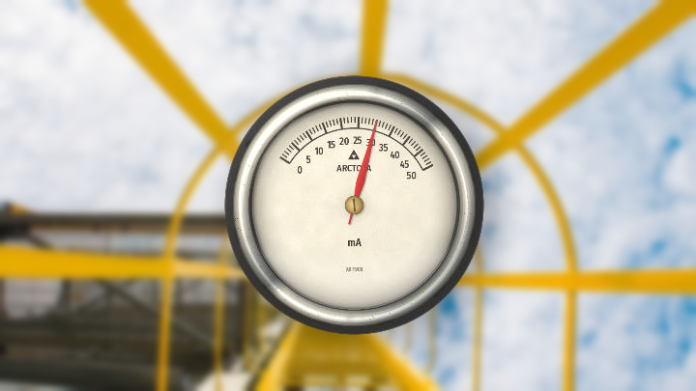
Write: 30 (mA)
